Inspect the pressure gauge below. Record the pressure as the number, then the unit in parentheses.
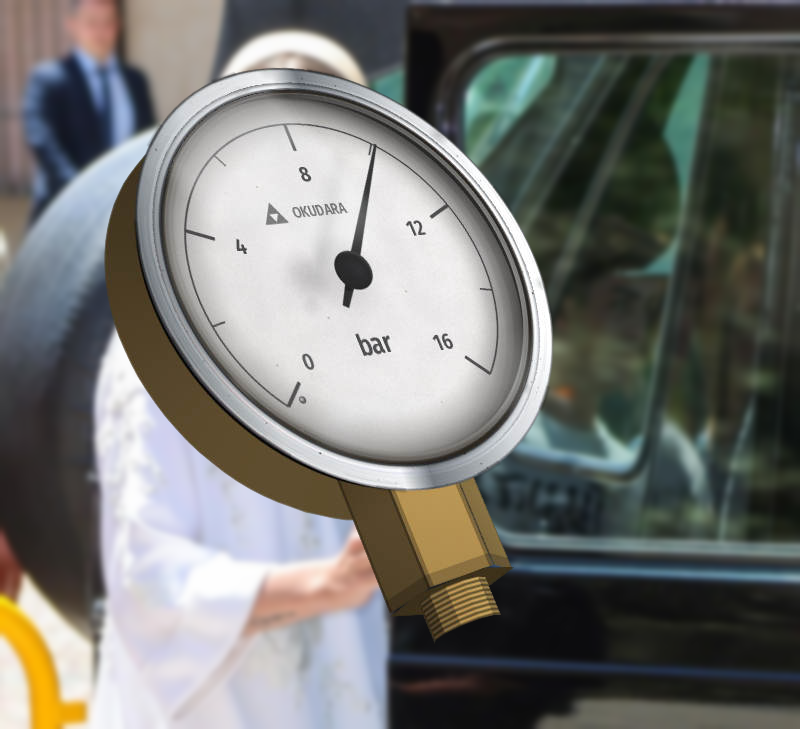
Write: 10 (bar)
